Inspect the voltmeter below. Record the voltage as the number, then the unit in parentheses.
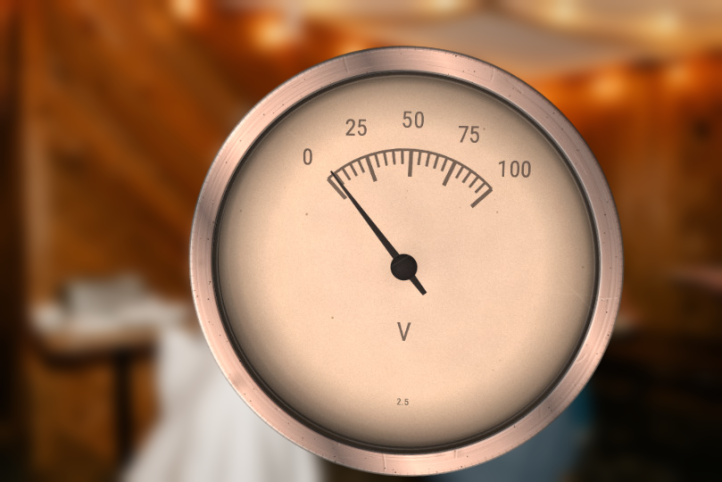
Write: 5 (V)
